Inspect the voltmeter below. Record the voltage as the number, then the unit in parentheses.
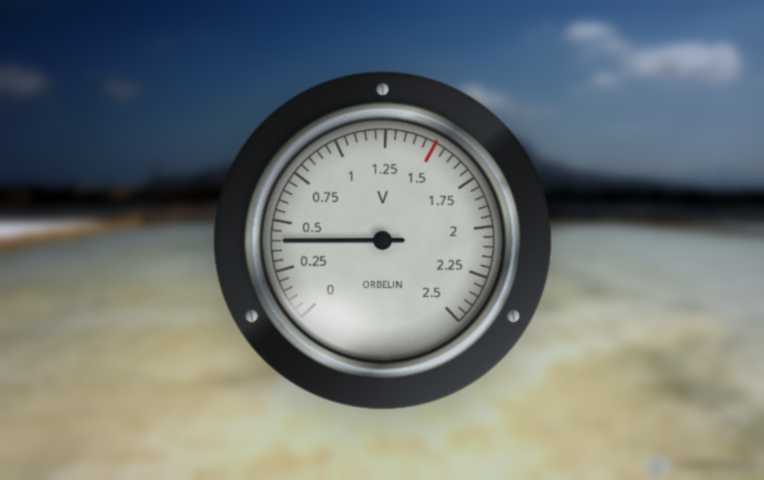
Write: 0.4 (V)
